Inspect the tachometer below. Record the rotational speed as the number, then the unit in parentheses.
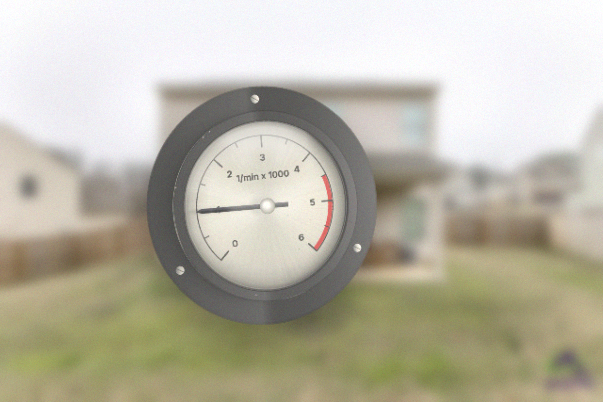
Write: 1000 (rpm)
